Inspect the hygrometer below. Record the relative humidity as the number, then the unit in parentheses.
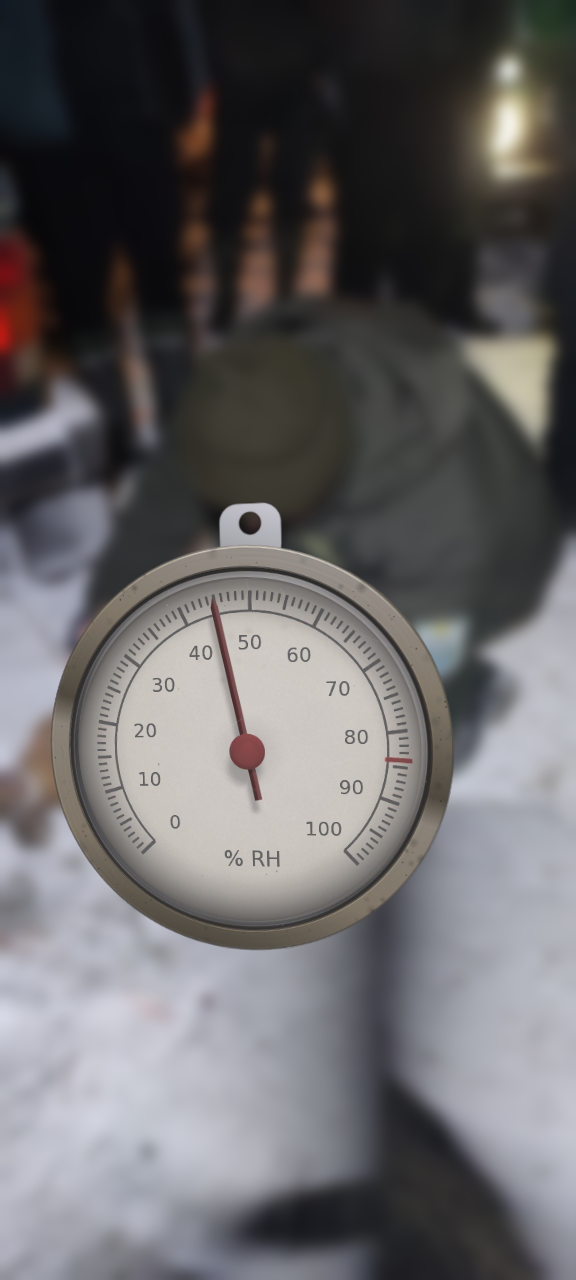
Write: 45 (%)
